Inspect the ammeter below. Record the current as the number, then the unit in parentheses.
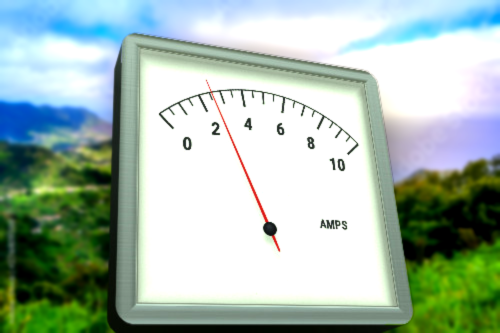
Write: 2.5 (A)
